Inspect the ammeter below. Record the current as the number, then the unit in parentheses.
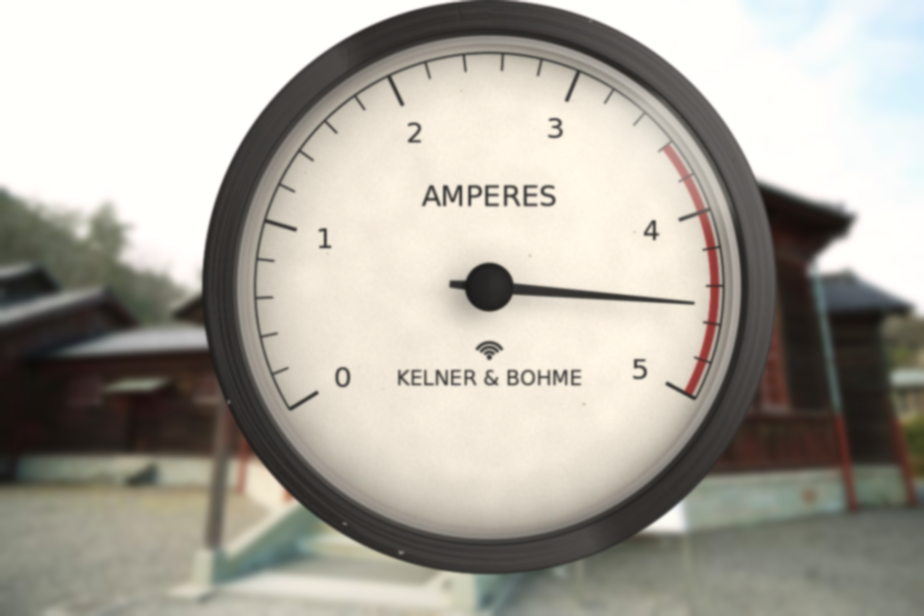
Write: 4.5 (A)
